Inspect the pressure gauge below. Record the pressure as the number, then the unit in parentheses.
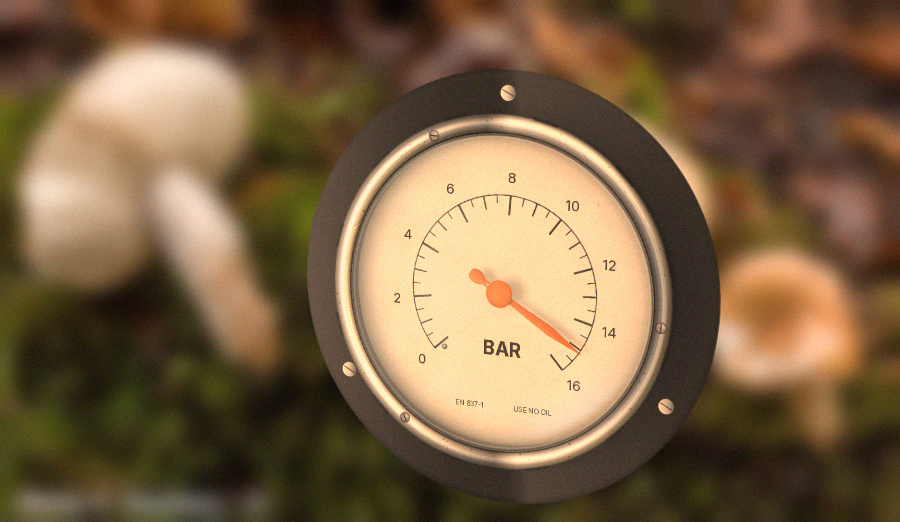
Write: 15 (bar)
